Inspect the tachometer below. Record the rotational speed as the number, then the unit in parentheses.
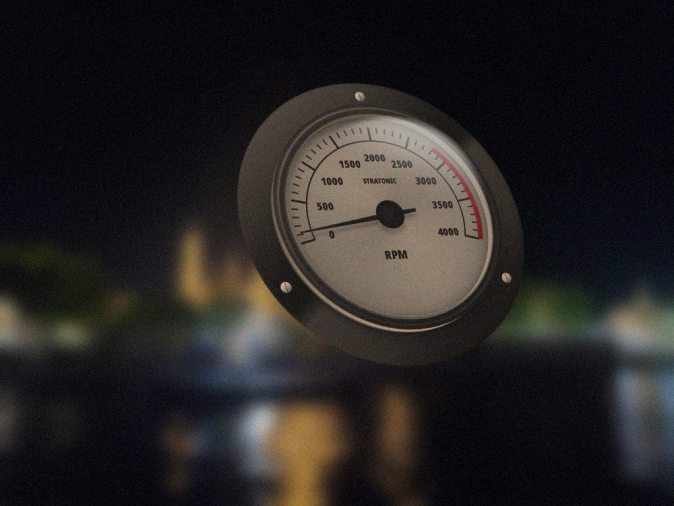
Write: 100 (rpm)
